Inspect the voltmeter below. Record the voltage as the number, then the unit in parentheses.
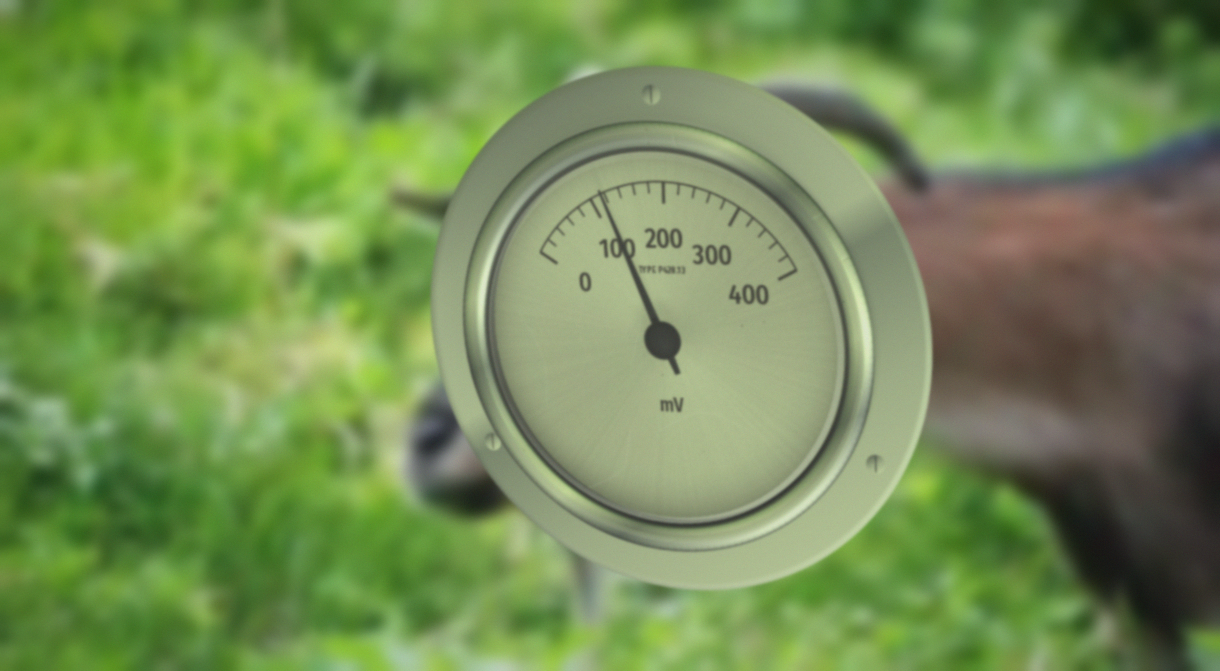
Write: 120 (mV)
